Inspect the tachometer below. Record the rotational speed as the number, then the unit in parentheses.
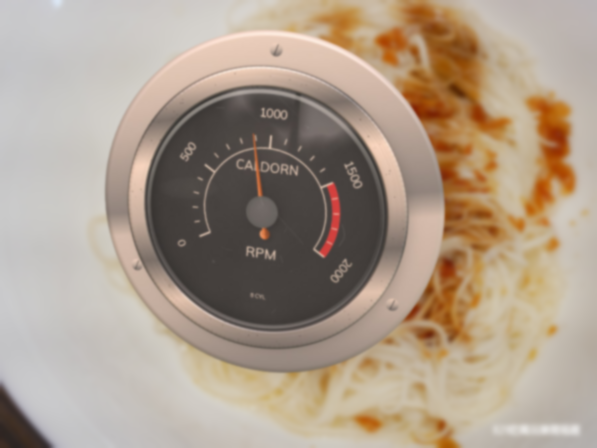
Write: 900 (rpm)
